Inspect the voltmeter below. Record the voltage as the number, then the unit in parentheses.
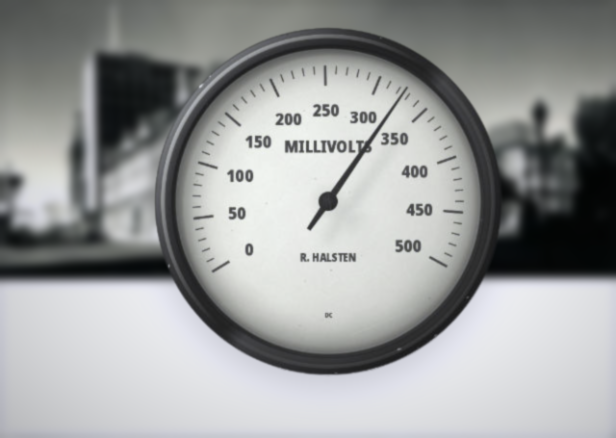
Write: 325 (mV)
